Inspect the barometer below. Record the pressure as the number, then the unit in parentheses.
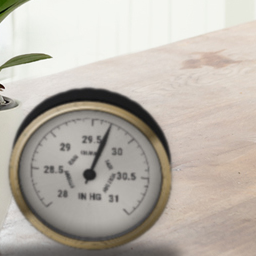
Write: 29.7 (inHg)
